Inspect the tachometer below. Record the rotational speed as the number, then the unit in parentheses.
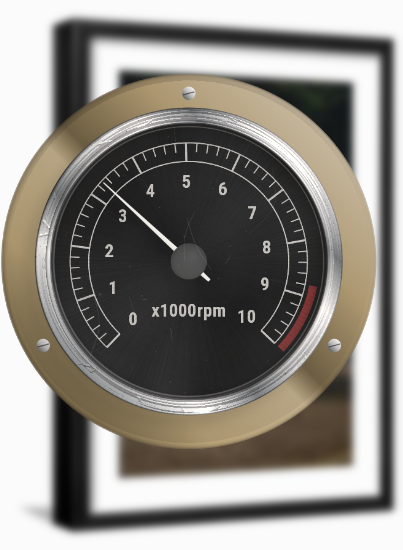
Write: 3300 (rpm)
